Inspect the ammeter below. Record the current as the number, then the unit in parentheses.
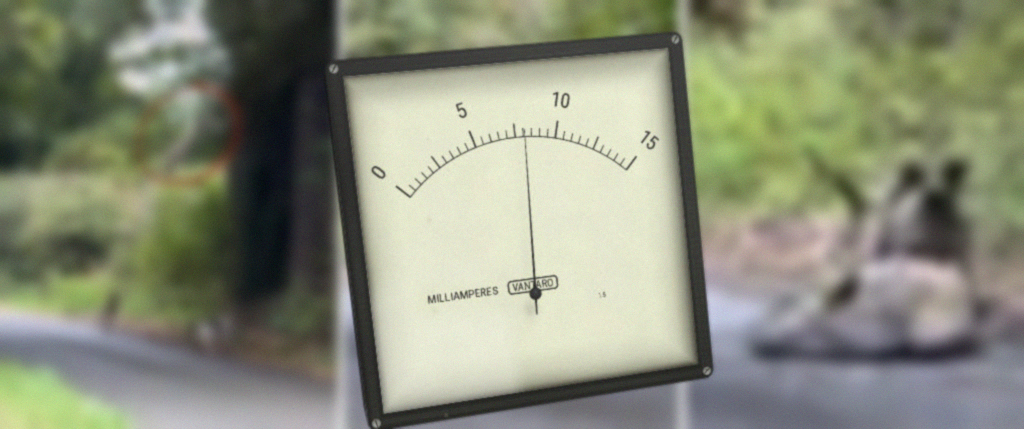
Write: 8 (mA)
